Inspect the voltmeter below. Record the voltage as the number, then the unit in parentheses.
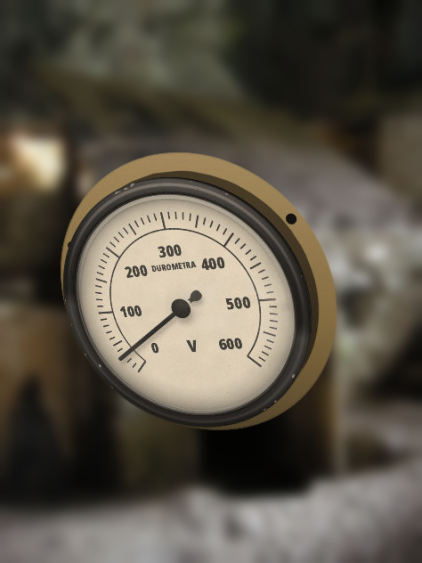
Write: 30 (V)
